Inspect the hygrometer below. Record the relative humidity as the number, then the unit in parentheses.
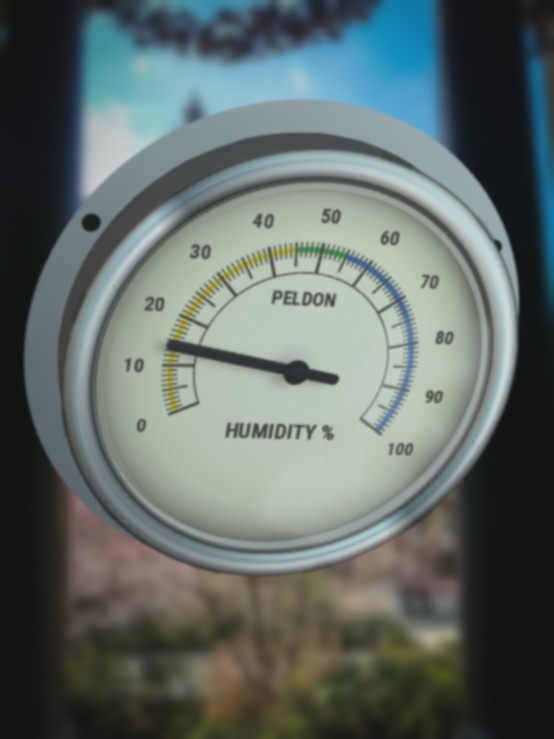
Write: 15 (%)
